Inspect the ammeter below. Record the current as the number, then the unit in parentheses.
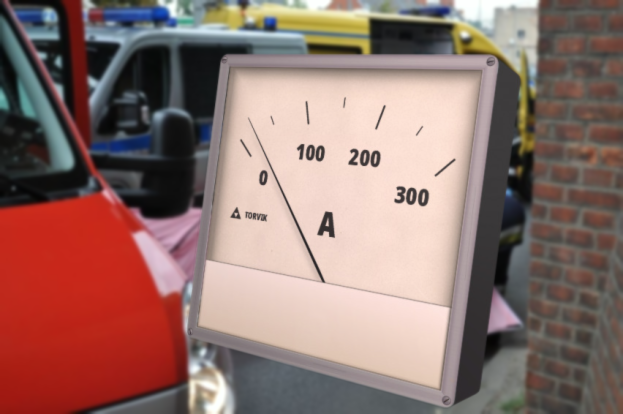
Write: 25 (A)
